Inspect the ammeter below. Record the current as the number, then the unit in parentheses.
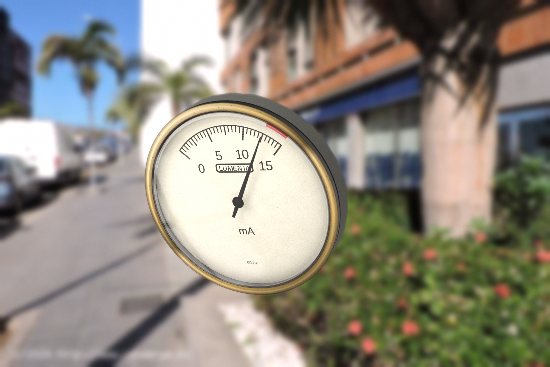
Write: 12.5 (mA)
